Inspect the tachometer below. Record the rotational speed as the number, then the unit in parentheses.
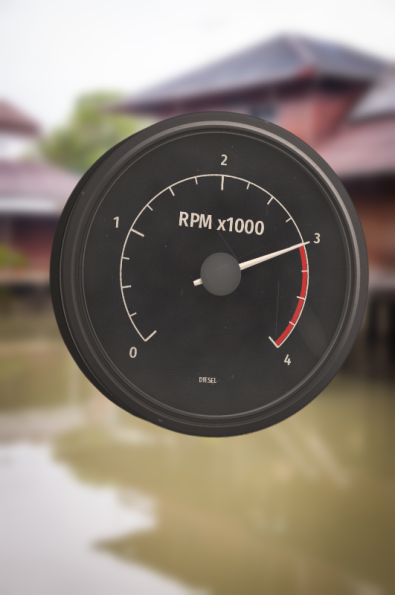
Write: 3000 (rpm)
